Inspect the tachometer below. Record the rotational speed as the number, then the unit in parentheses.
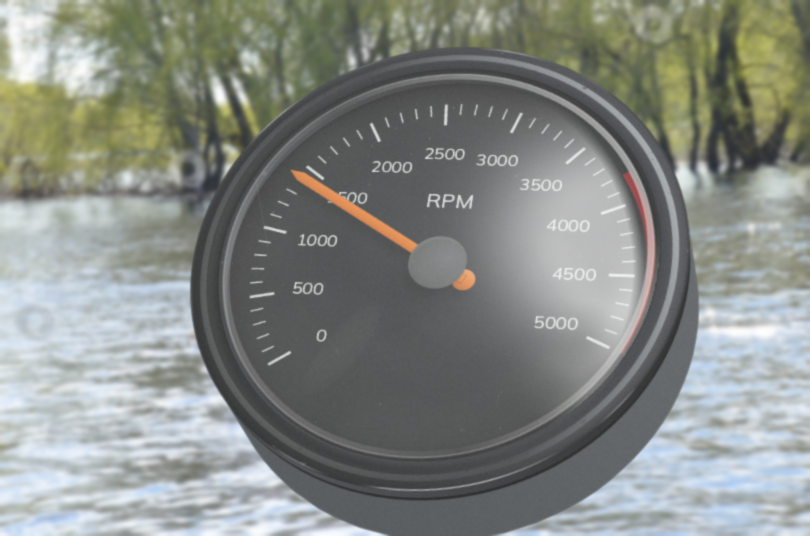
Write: 1400 (rpm)
